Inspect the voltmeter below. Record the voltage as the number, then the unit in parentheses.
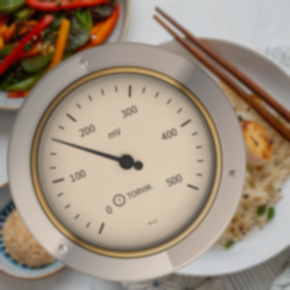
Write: 160 (mV)
